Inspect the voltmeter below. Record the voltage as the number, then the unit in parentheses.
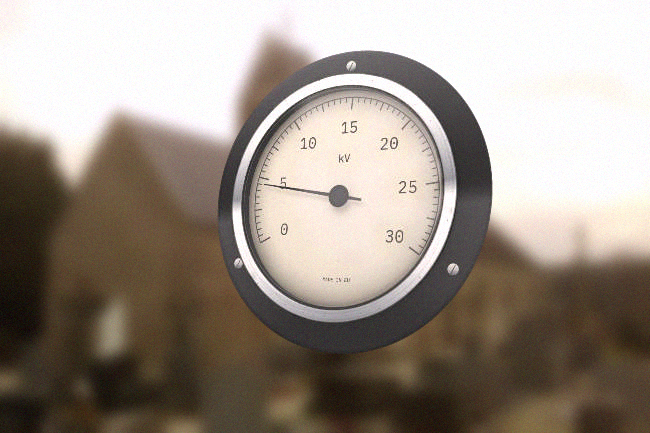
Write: 4.5 (kV)
